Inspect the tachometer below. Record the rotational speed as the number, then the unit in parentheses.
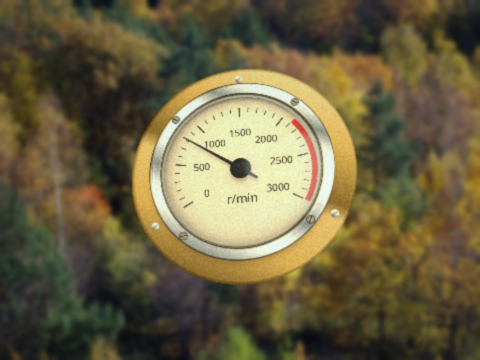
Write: 800 (rpm)
